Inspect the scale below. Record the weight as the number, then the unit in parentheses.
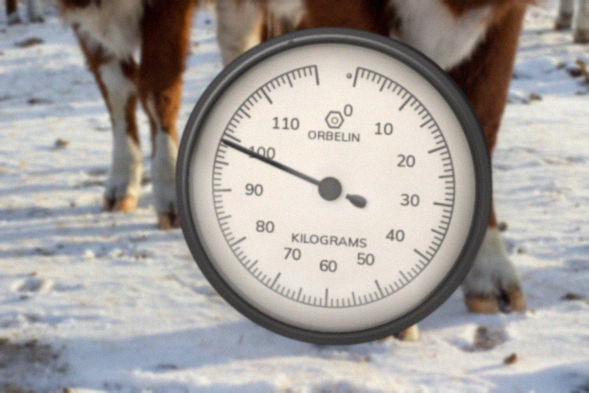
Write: 99 (kg)
